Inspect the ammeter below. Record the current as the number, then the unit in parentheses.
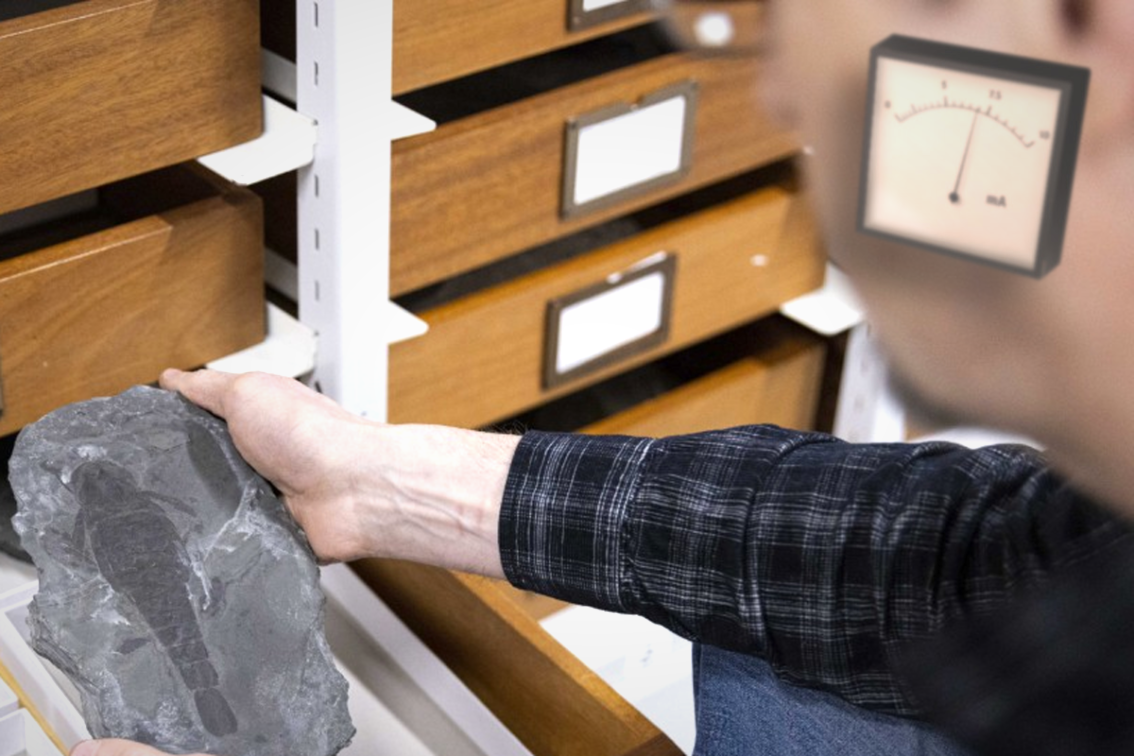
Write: 7 (mA)
